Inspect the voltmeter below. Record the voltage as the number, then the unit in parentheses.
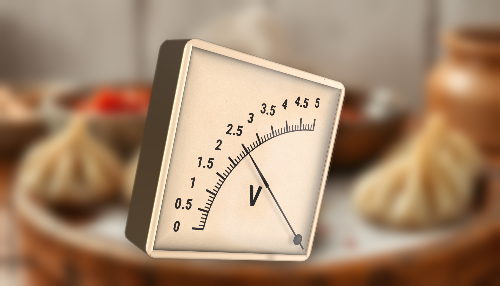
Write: 2.5 (V)
